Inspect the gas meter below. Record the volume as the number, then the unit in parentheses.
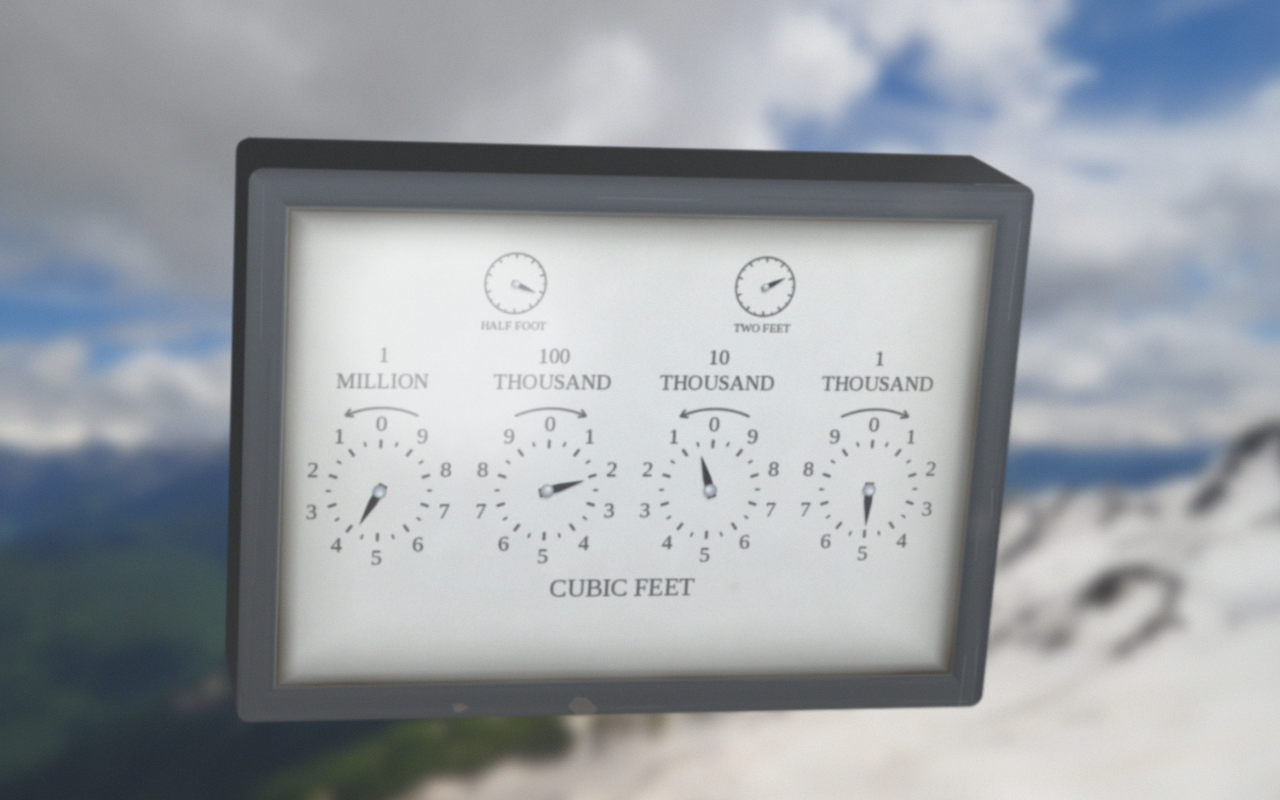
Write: 420500 (ft³)
